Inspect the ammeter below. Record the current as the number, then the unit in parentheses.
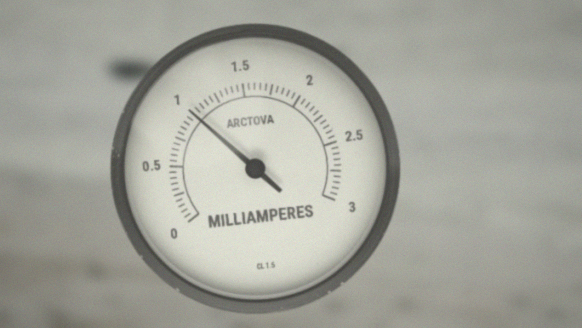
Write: 1 (mA)
